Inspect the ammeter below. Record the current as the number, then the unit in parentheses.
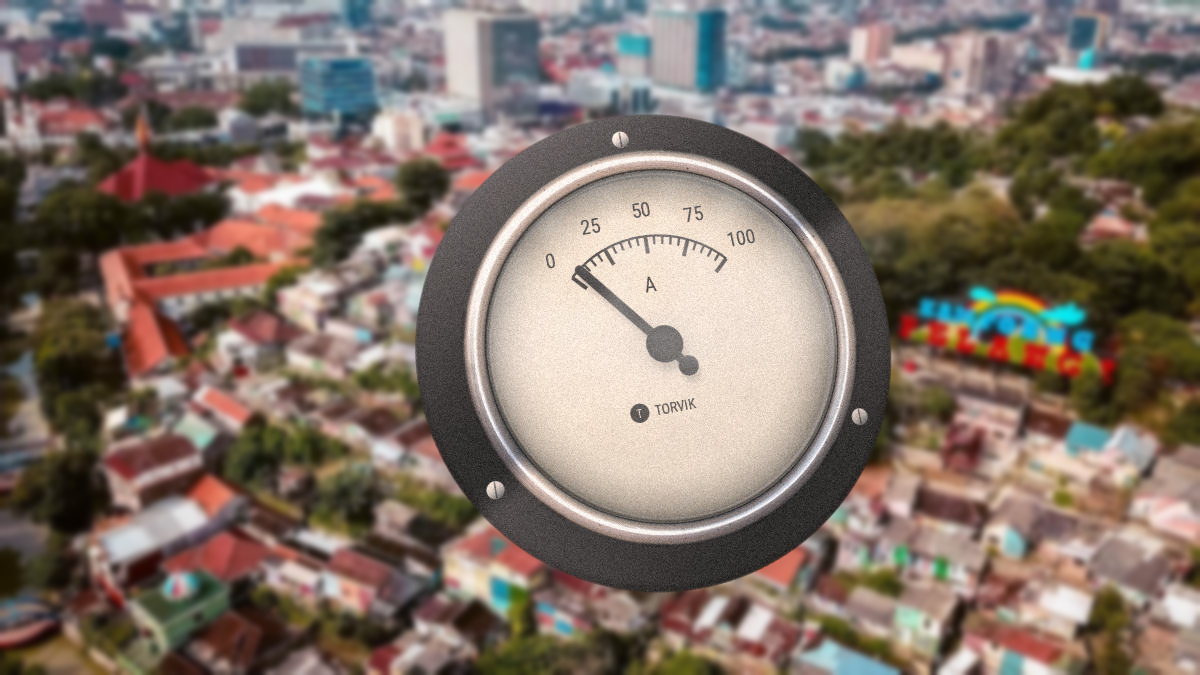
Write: 5 (A)
